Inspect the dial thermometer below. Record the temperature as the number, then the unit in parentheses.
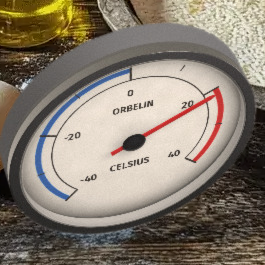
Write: 20 (°C)
